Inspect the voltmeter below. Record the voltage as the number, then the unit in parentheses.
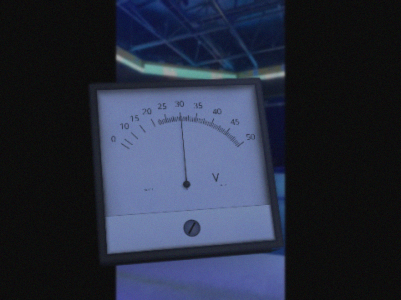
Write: 30 (V)
